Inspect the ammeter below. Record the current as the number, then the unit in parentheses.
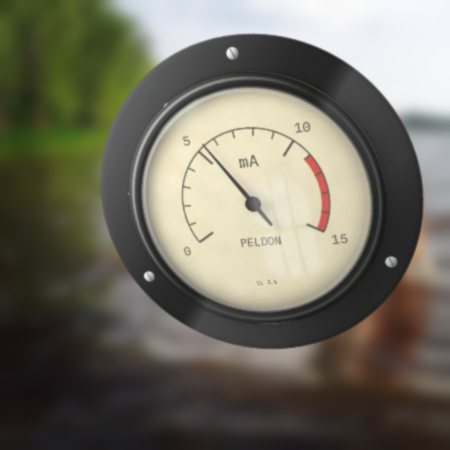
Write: 5.5 (mA)
